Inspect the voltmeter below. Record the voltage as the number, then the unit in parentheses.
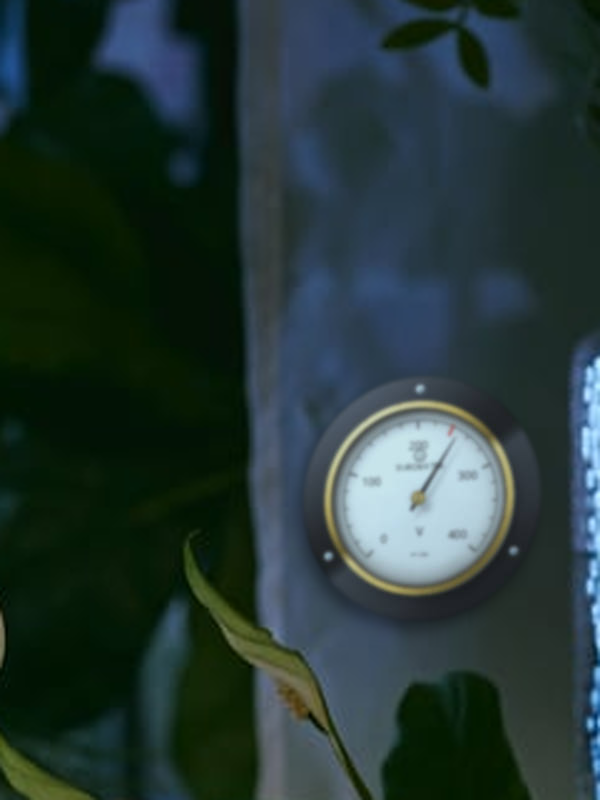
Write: 250 (V)
